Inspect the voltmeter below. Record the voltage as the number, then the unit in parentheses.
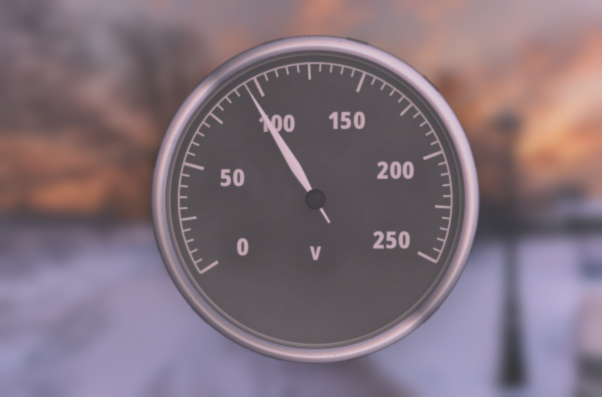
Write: 95 (V)
